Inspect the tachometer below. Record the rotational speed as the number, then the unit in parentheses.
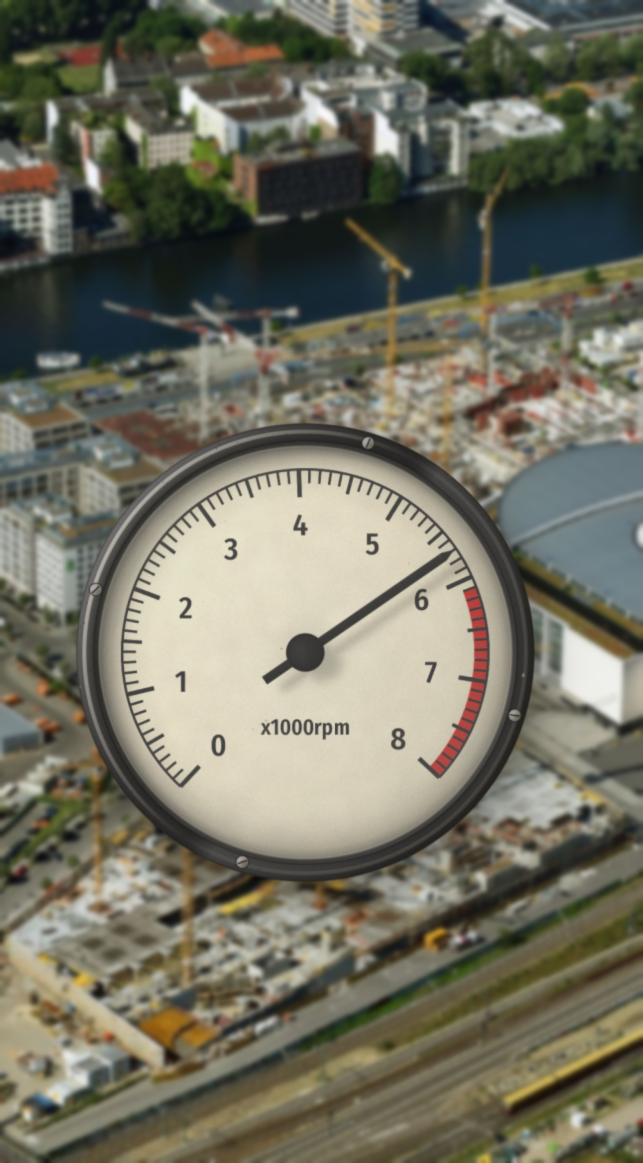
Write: 5700 (rpm)
